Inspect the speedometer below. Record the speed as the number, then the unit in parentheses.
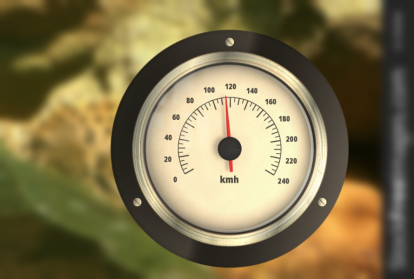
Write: 115 (km/h)
